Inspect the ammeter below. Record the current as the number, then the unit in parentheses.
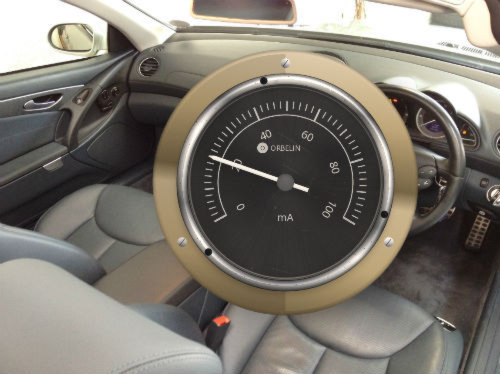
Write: 20 (mA)
